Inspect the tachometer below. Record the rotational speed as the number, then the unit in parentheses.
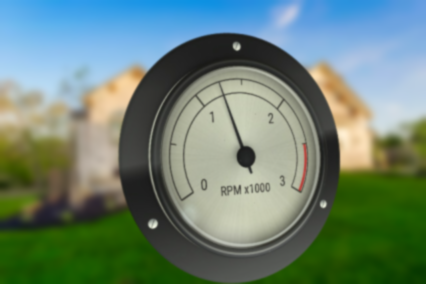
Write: 1250 (rpm)
